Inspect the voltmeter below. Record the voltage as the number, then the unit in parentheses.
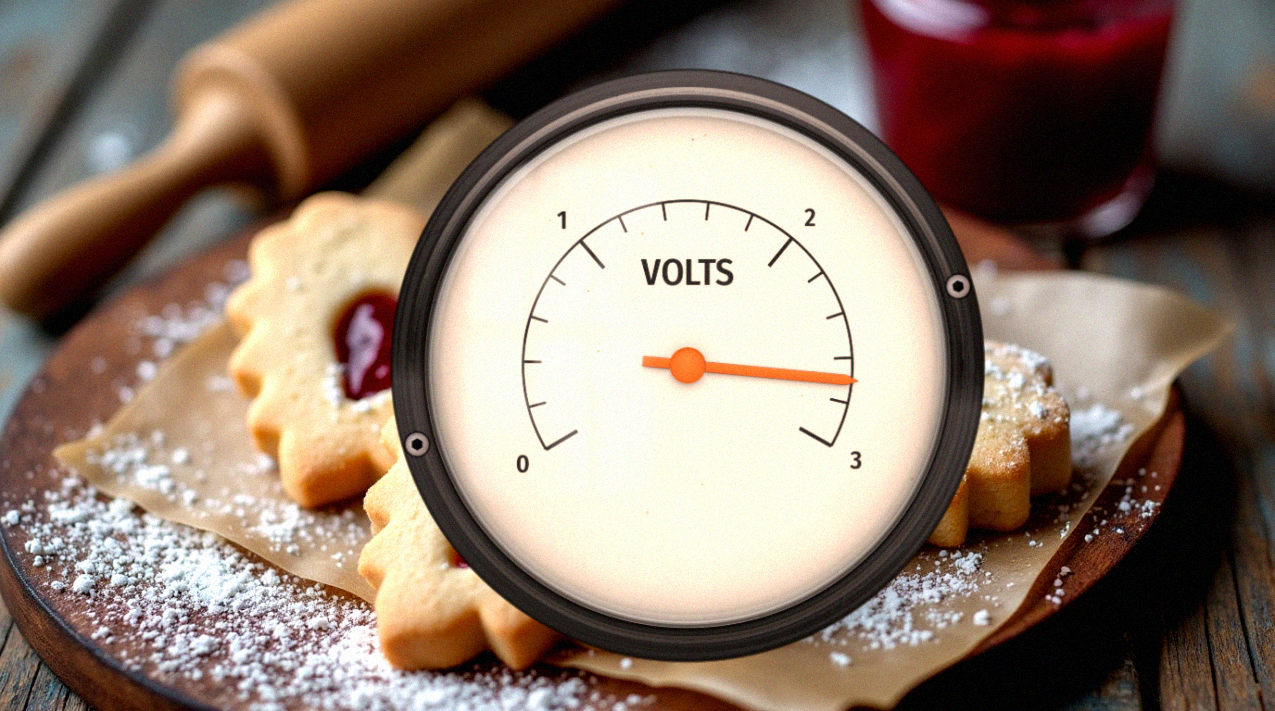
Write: 2.7 (V)
